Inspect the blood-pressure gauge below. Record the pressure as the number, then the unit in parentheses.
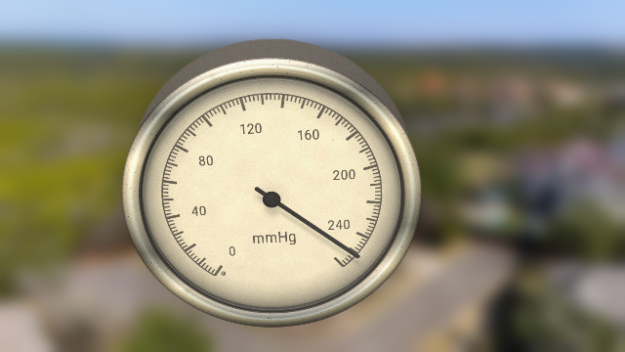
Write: 250 (mmHg)
